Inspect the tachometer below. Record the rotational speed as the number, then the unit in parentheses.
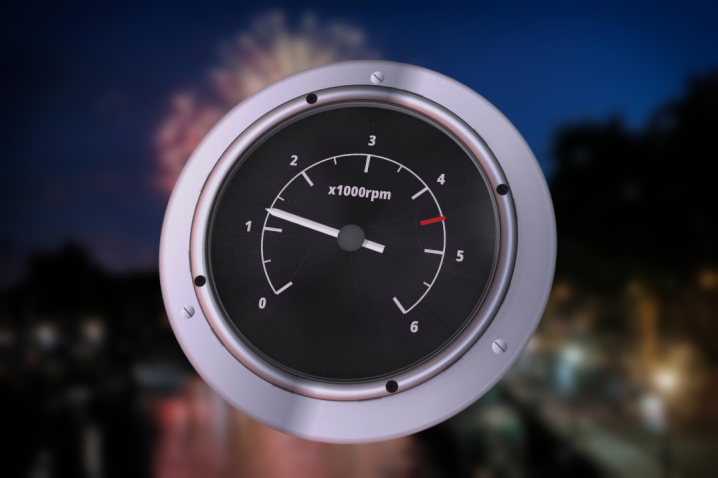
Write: 1250 (rpm)
